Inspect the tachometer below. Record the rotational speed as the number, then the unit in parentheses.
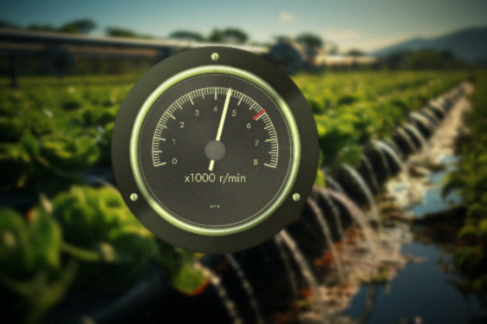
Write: 4500 (rpm)
